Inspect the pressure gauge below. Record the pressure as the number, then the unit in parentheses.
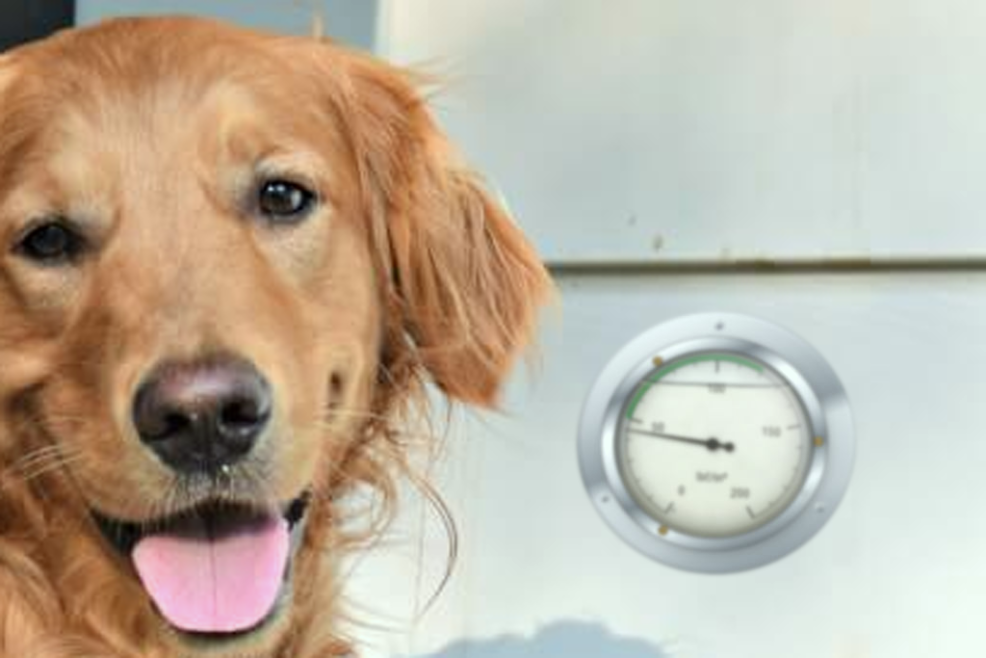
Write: 45 (psi)
